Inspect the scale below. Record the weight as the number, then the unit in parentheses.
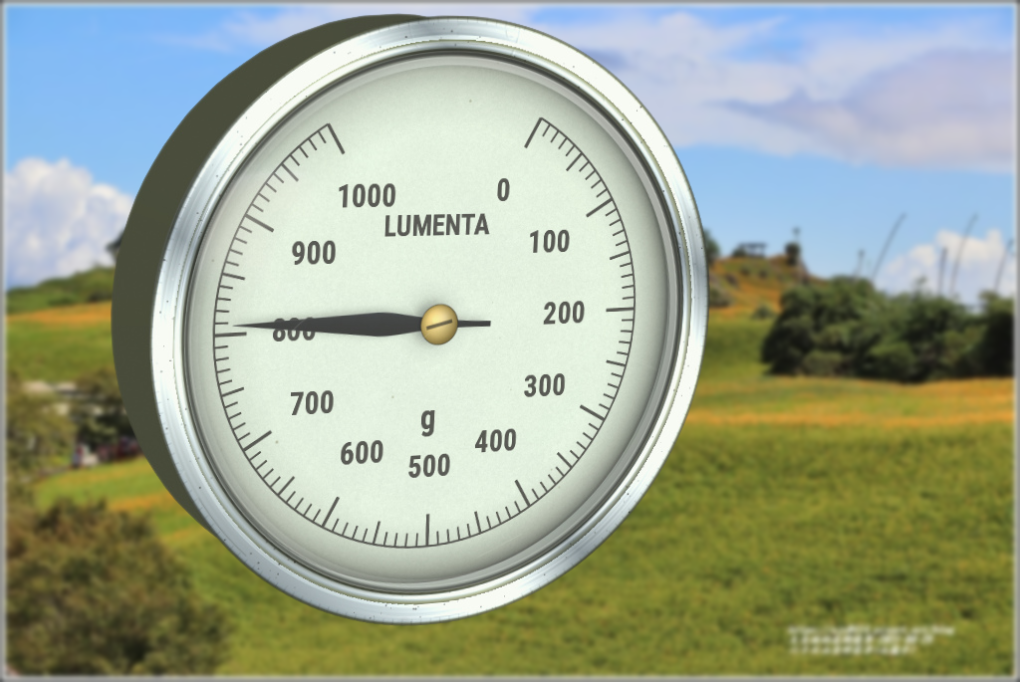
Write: 810 (g)
